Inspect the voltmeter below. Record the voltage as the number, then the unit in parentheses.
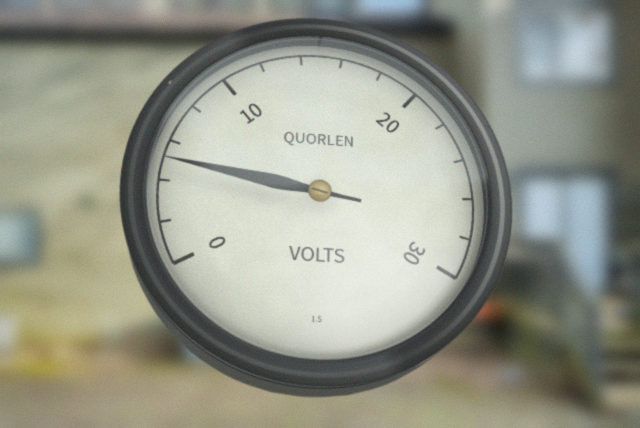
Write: 5 (V)
